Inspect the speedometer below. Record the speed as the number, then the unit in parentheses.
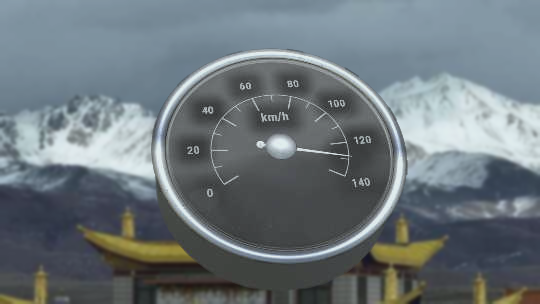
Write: 130 (km/h)
